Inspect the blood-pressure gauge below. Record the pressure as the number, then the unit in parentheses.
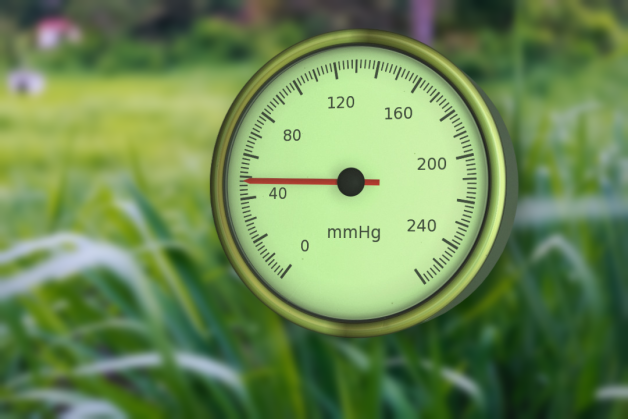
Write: 48 (mmHg)
